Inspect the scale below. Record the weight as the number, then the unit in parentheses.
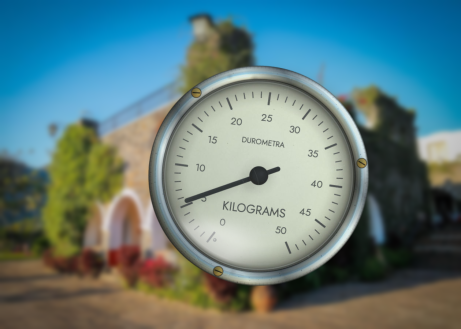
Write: 5.5 (kg)
